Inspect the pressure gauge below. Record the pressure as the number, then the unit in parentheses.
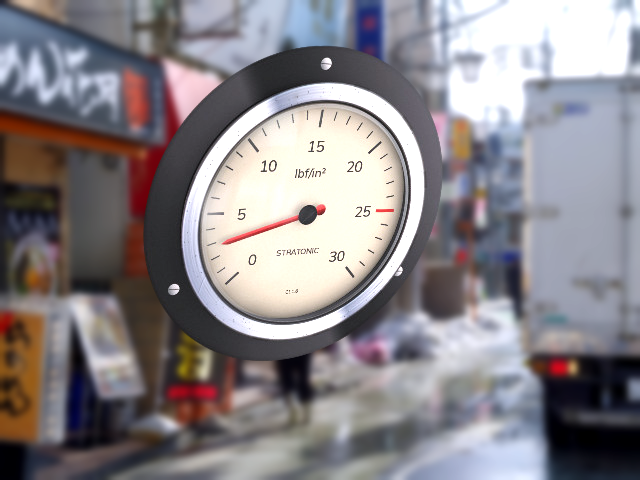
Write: 3 (psi)
